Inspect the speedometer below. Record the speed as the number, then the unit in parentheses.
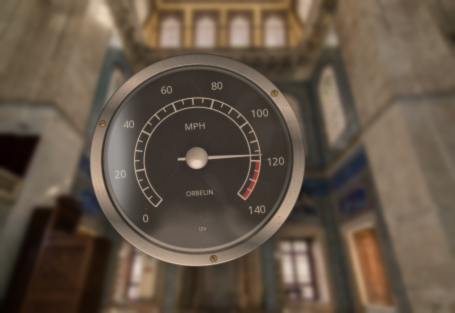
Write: 117.5 (mph)
